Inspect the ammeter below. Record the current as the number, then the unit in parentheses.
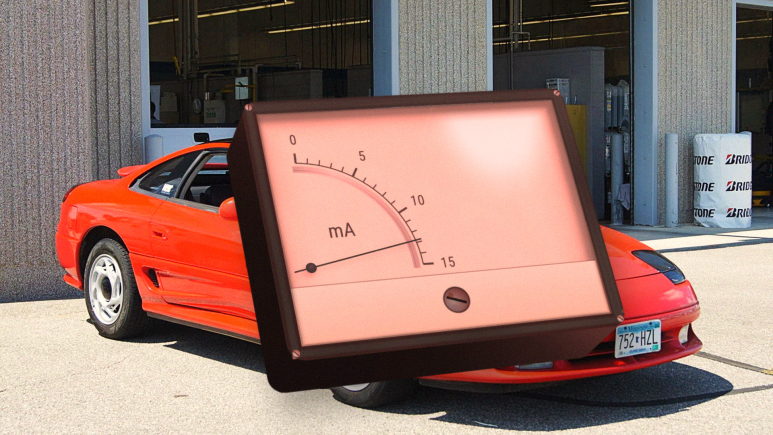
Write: 13 (mA)
